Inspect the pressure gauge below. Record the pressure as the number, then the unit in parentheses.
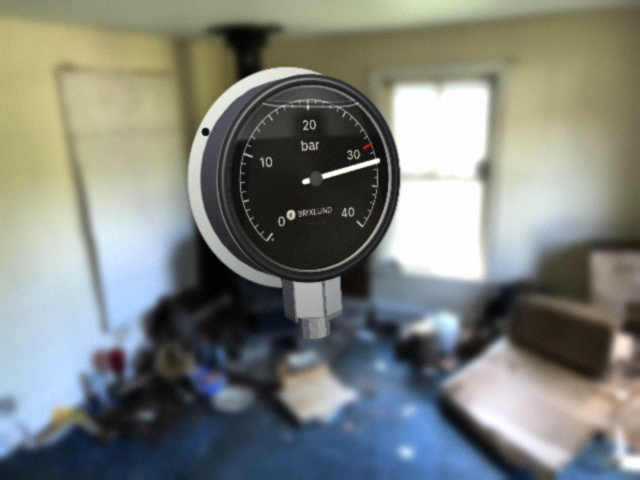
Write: 32 (bar)
